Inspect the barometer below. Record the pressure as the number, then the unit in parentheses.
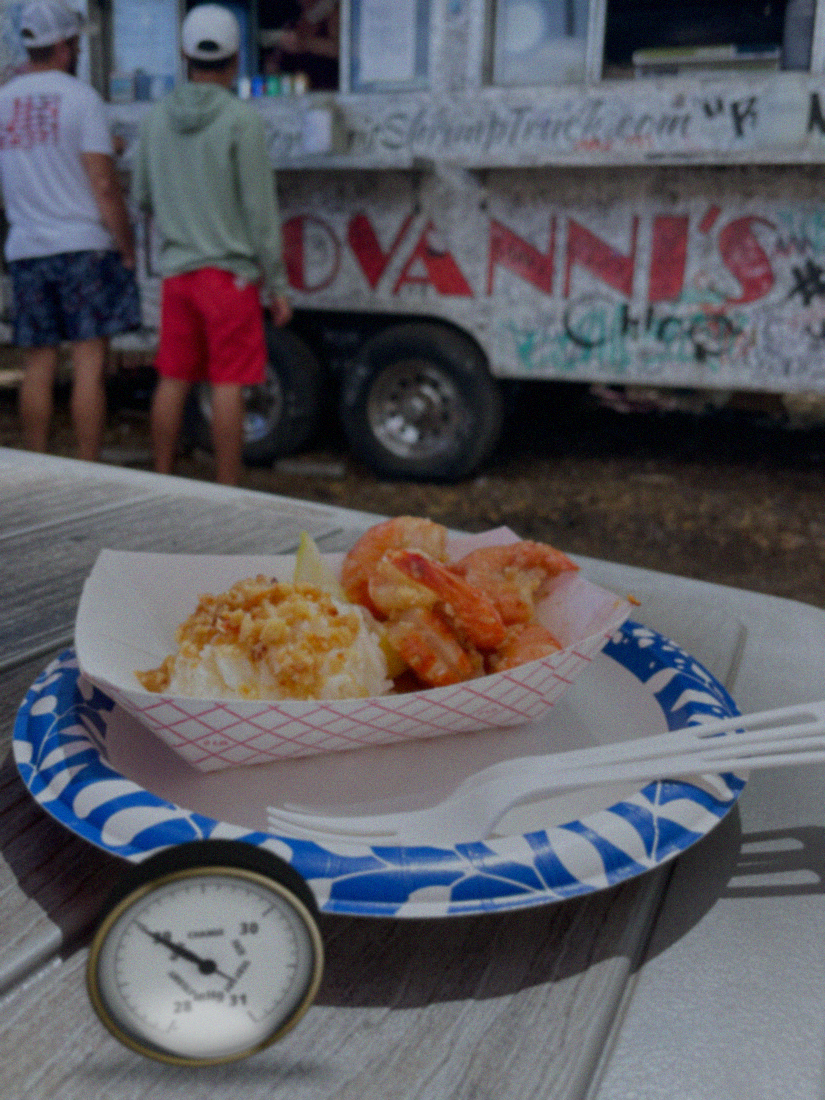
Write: 29 (inHg)
